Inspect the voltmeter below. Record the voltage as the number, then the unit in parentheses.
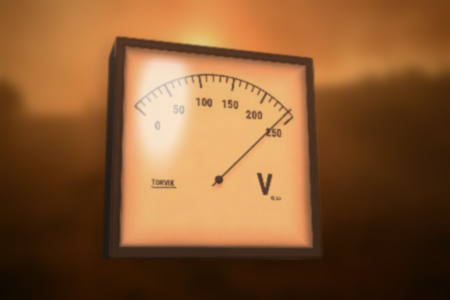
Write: 240 (V)
